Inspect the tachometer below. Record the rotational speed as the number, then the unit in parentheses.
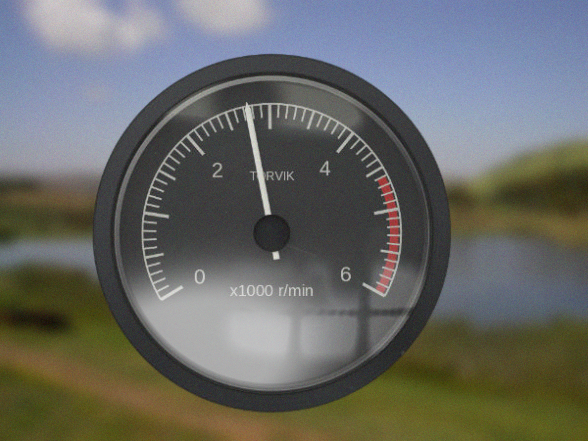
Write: 2750 (rpm)
